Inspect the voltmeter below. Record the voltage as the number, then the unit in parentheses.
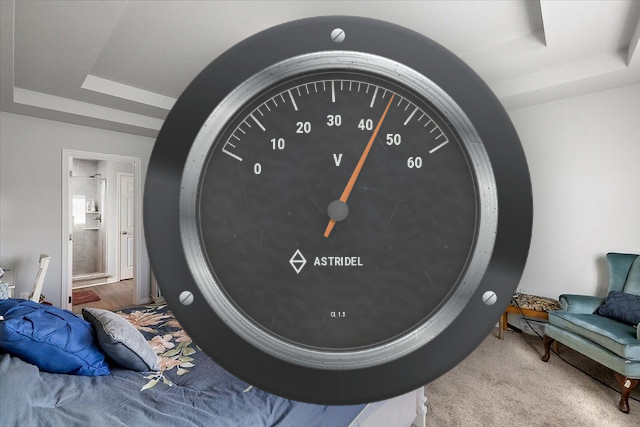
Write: 44 (V)
